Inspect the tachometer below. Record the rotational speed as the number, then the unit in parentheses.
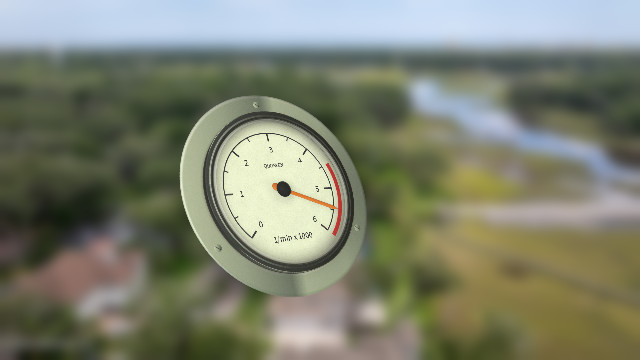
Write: 5500 (rpm)
